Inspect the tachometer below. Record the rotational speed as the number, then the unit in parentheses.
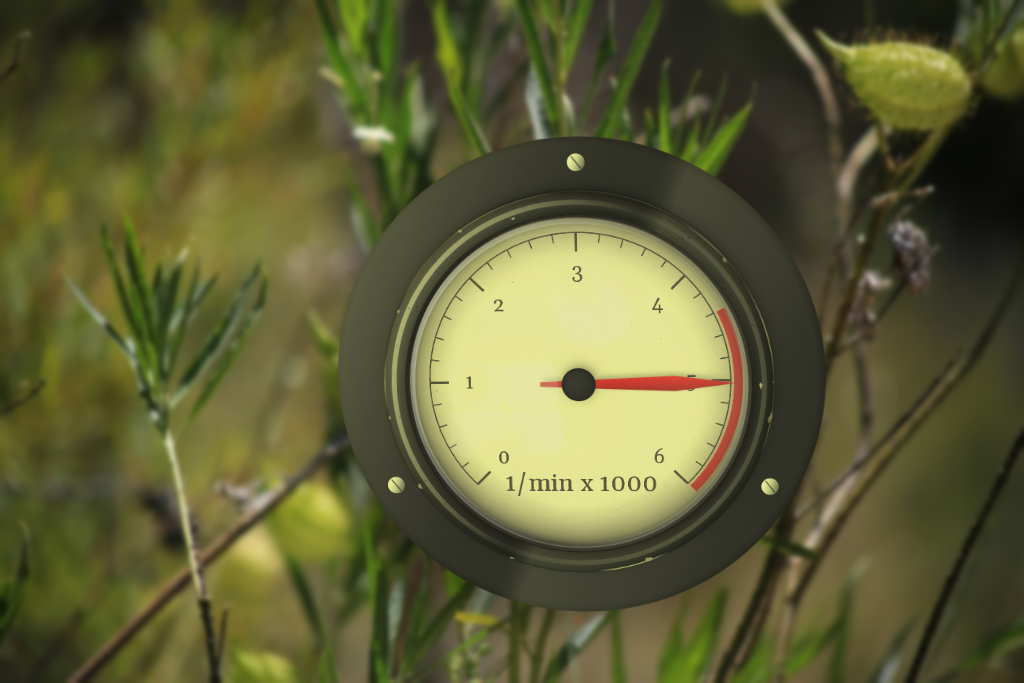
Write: 5000 (rpm)
